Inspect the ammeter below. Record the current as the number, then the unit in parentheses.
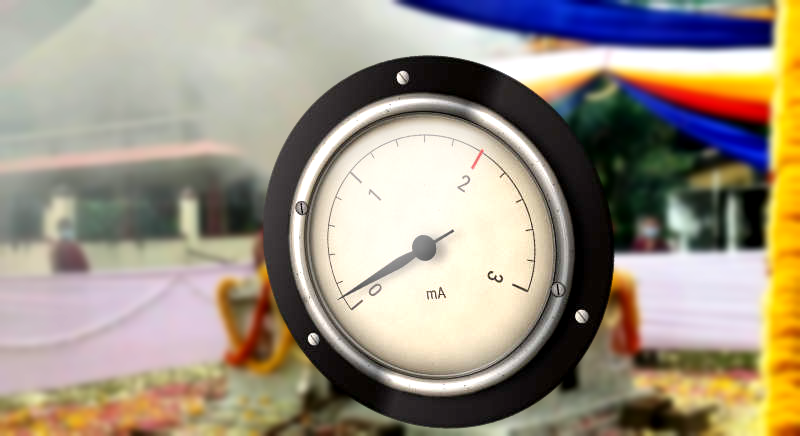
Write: 0.1 (mA)
